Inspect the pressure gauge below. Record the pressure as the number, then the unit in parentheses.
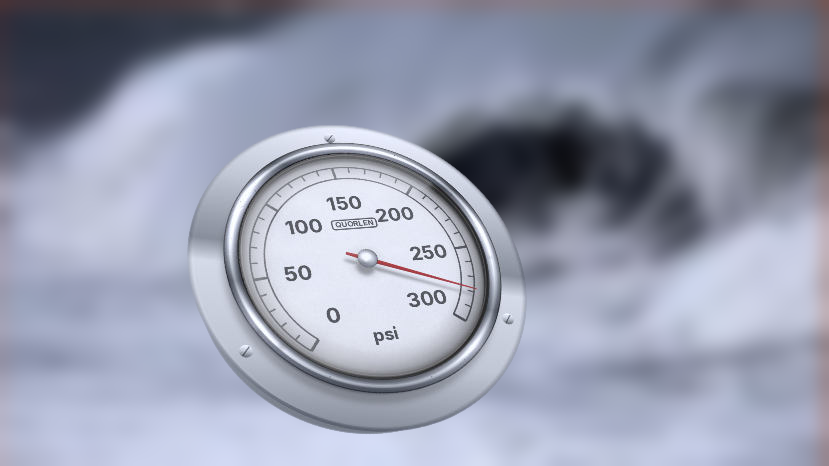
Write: 280 (psi)
